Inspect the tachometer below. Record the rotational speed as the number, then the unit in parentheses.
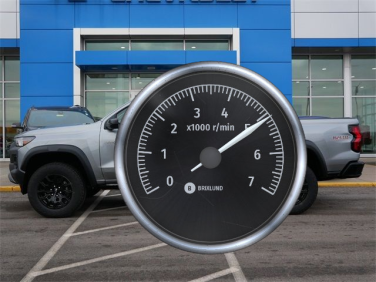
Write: 5100 (rpm)
